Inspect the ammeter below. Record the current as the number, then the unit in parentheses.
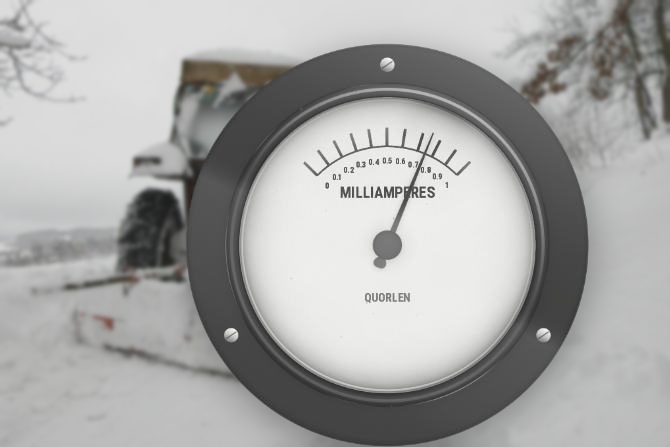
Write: 0.75 (mA)
